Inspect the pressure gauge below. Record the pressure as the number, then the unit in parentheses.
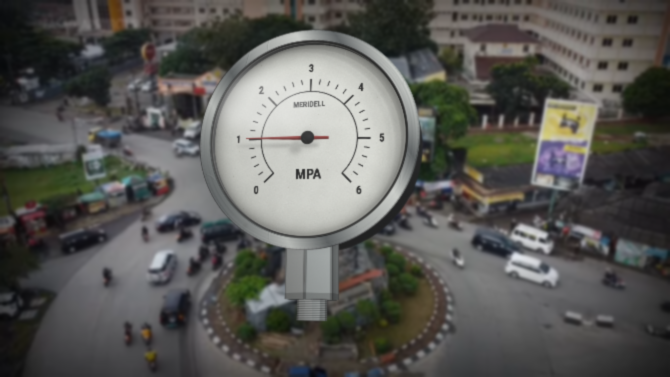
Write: 1 (MPa)
